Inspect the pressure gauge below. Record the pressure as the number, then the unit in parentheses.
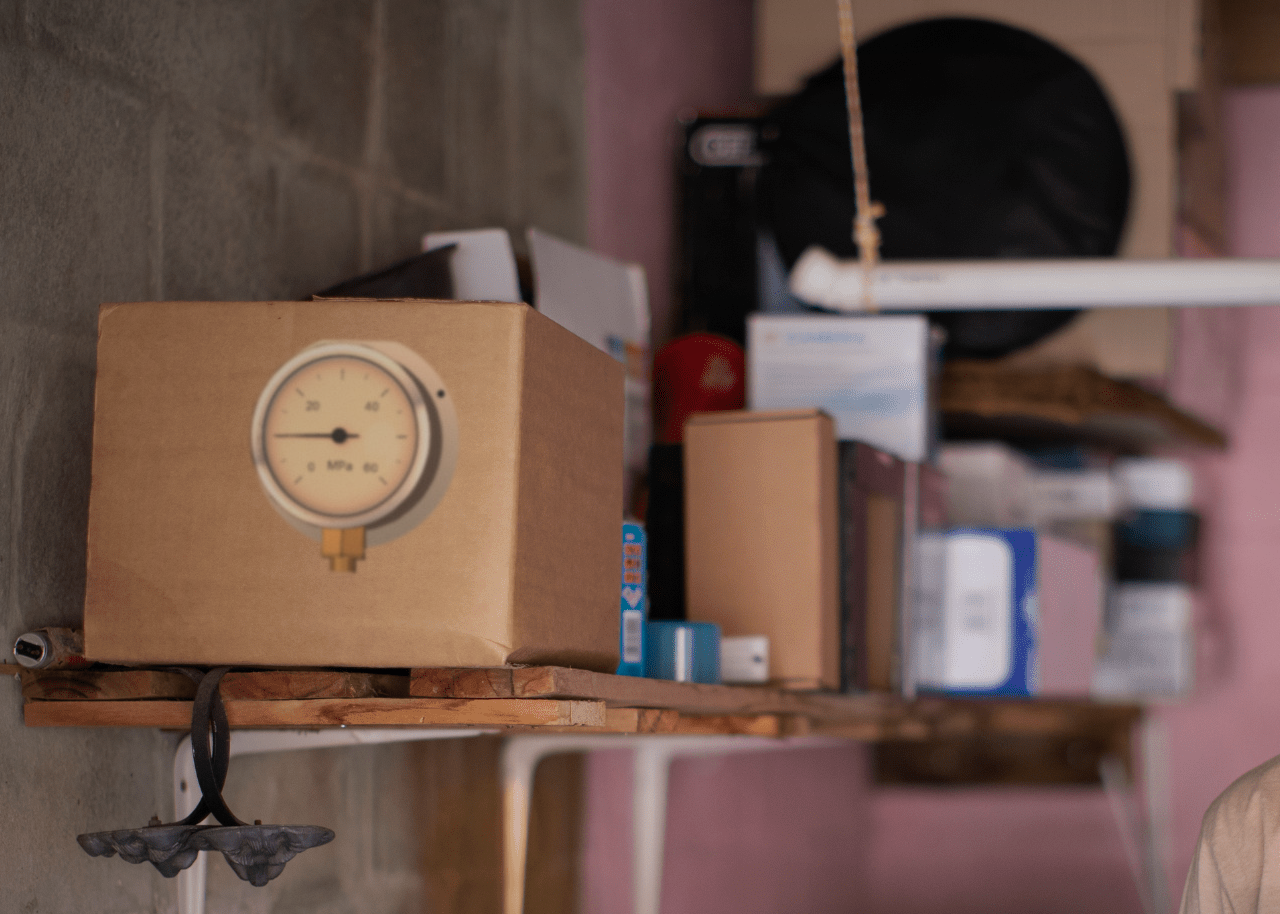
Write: 10 (MPa)
